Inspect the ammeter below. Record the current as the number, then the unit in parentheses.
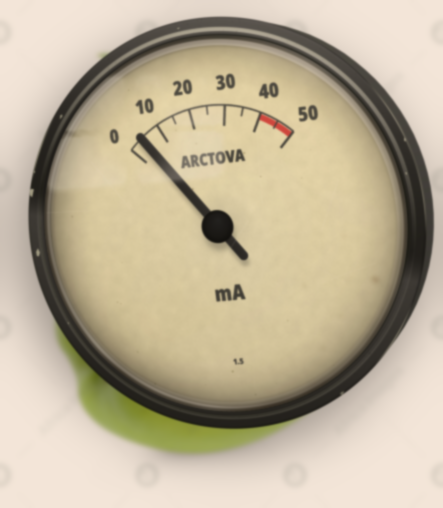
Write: 5 (mA)
